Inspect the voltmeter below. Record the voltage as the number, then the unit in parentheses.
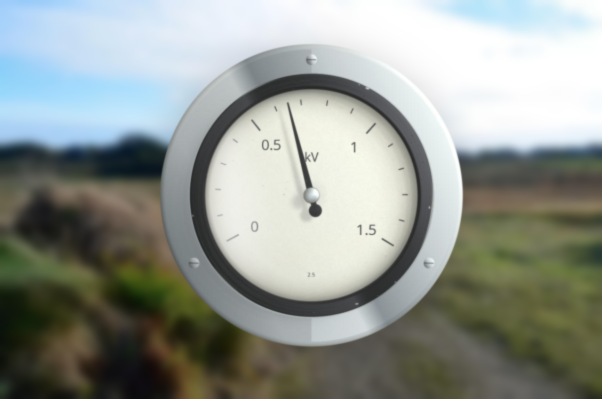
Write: 0.65 (kV)
